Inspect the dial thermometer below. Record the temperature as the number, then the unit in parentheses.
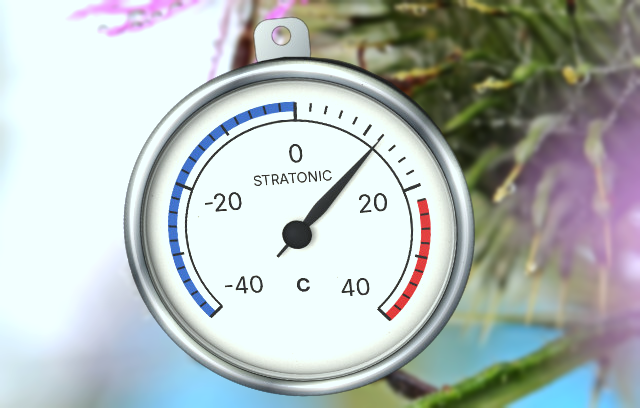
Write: 12 (°C)
